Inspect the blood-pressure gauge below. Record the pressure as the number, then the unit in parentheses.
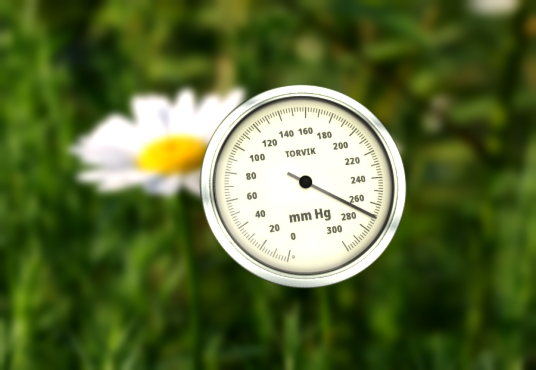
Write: 270 (mmHg)
